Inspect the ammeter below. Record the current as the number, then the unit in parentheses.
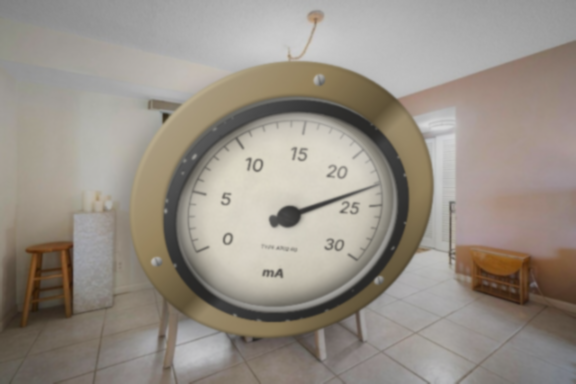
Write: 23 (mA)
